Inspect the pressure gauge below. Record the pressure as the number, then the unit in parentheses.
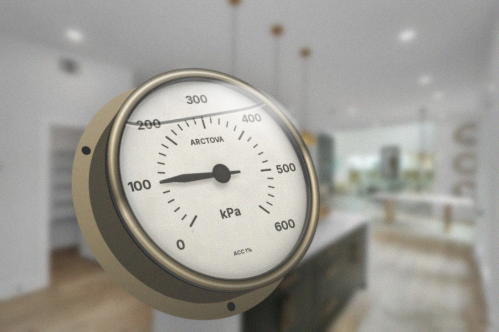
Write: 100 (kPa)
